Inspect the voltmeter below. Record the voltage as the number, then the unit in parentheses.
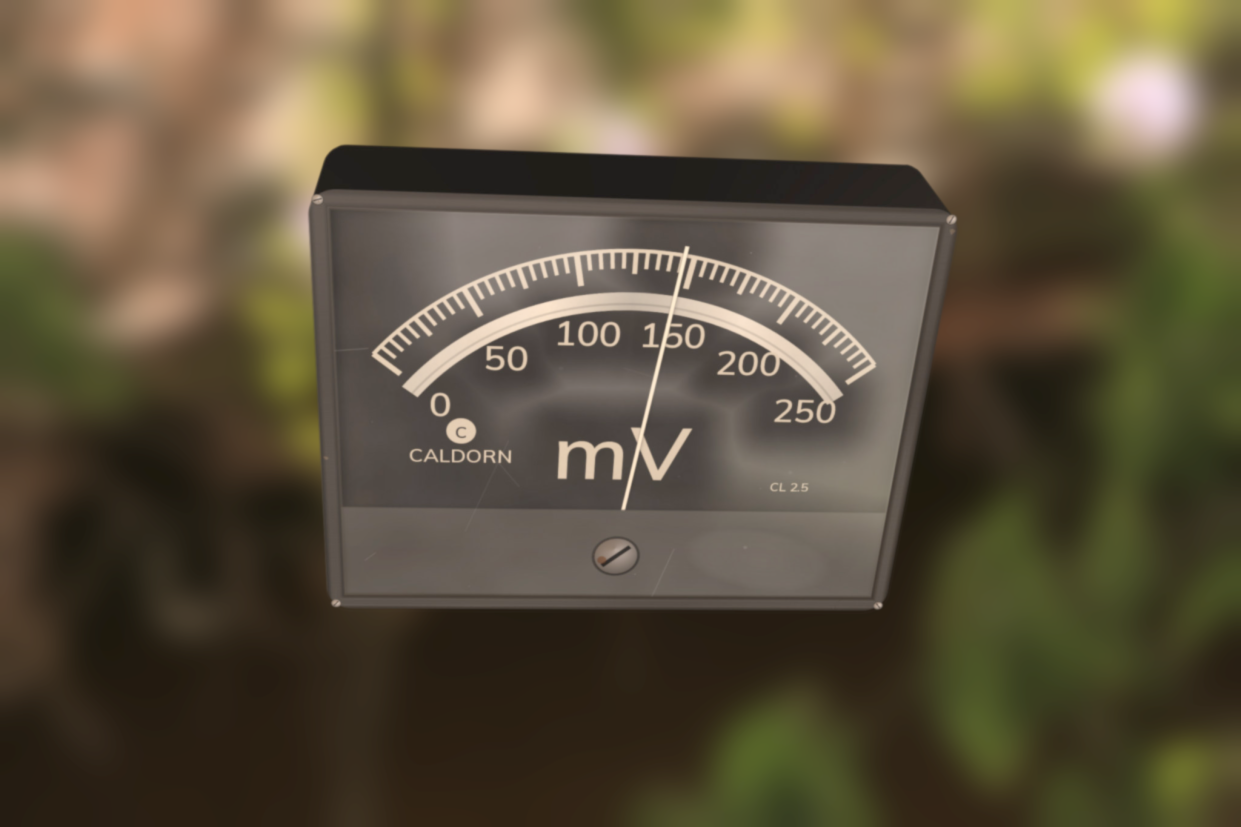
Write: 145 (mV)
